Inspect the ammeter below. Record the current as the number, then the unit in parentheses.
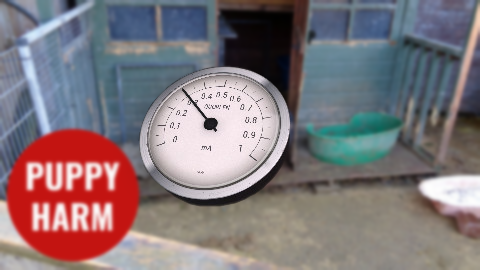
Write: 0.3 (mA)
